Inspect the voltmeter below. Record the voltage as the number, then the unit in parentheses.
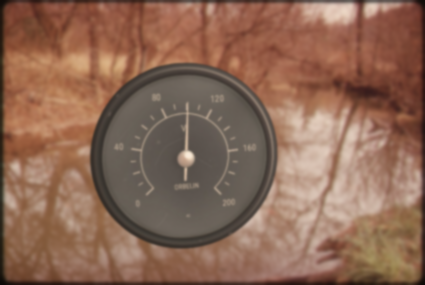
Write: 100 (V)
